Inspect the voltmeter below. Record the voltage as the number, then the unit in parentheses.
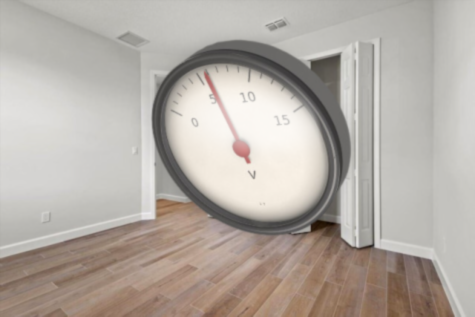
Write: 6 (V)
